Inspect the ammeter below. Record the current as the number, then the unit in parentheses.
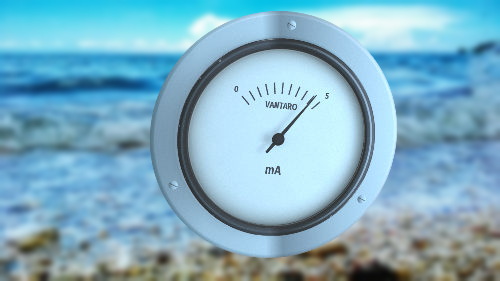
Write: 4.5 (mA)
